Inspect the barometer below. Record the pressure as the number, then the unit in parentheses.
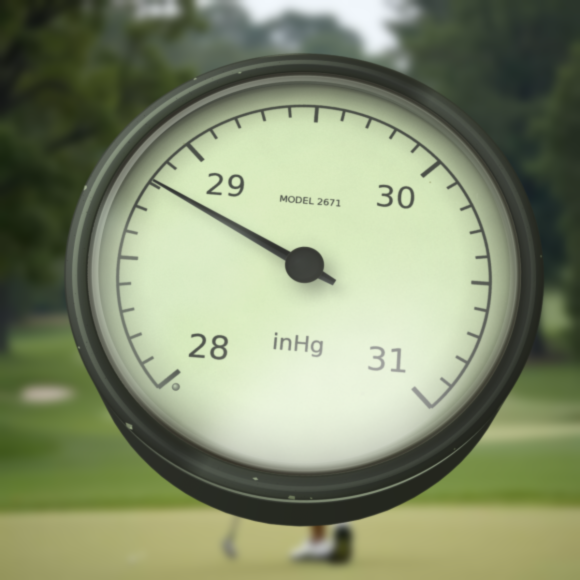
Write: 28.8 (inHg)
